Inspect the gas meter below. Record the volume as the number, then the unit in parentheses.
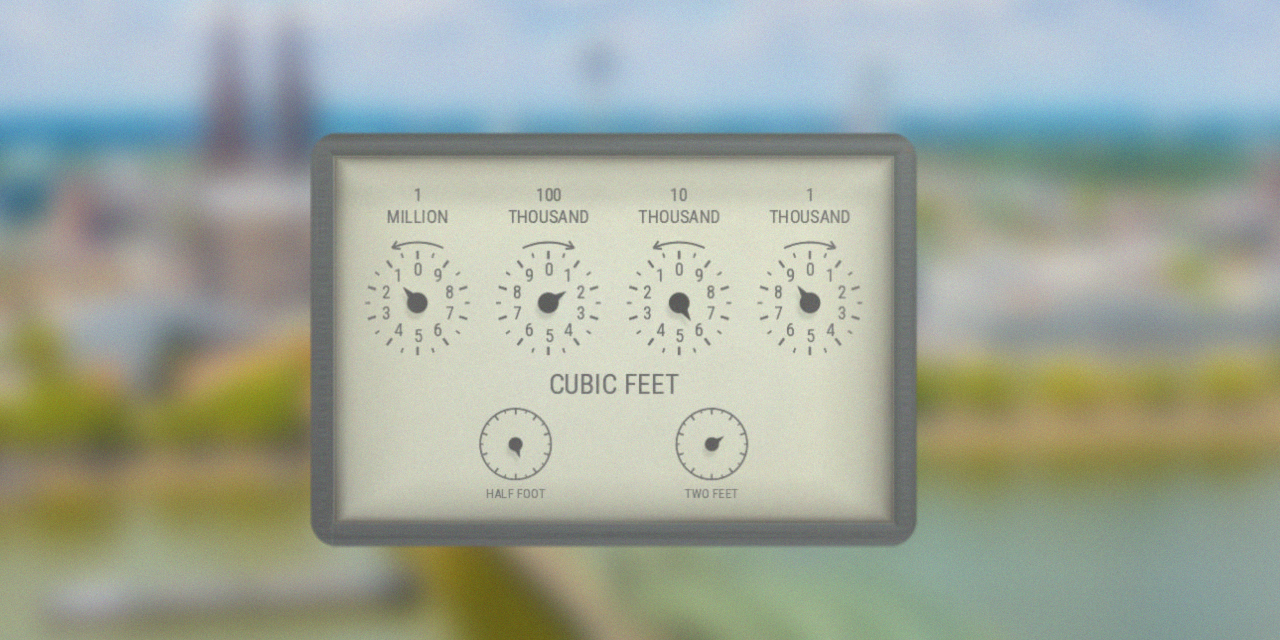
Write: 115900 (ft³)
